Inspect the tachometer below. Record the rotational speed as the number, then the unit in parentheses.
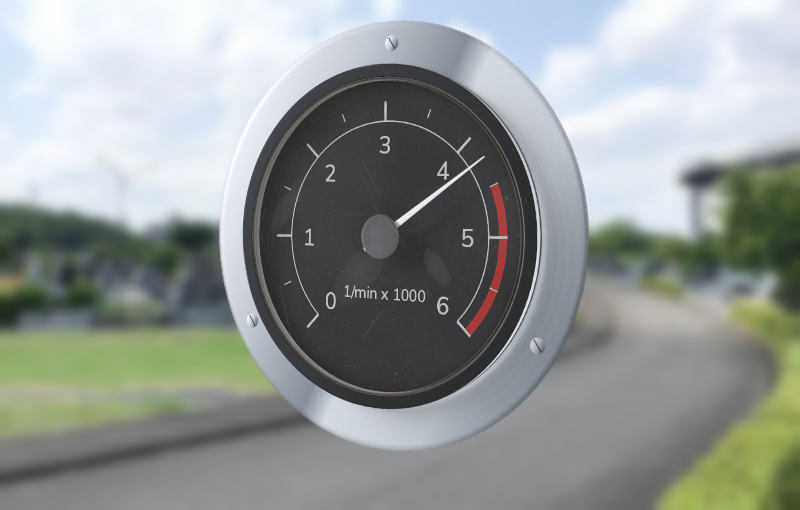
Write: 4250 (rpm)
